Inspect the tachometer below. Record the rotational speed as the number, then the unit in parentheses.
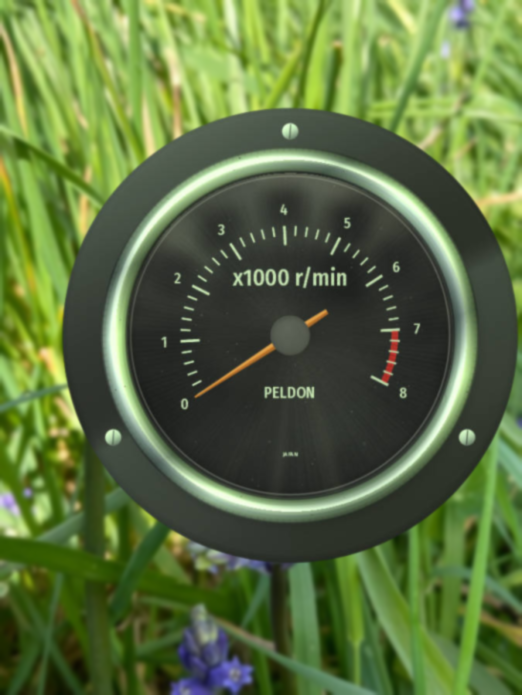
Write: 0 (rpm)
